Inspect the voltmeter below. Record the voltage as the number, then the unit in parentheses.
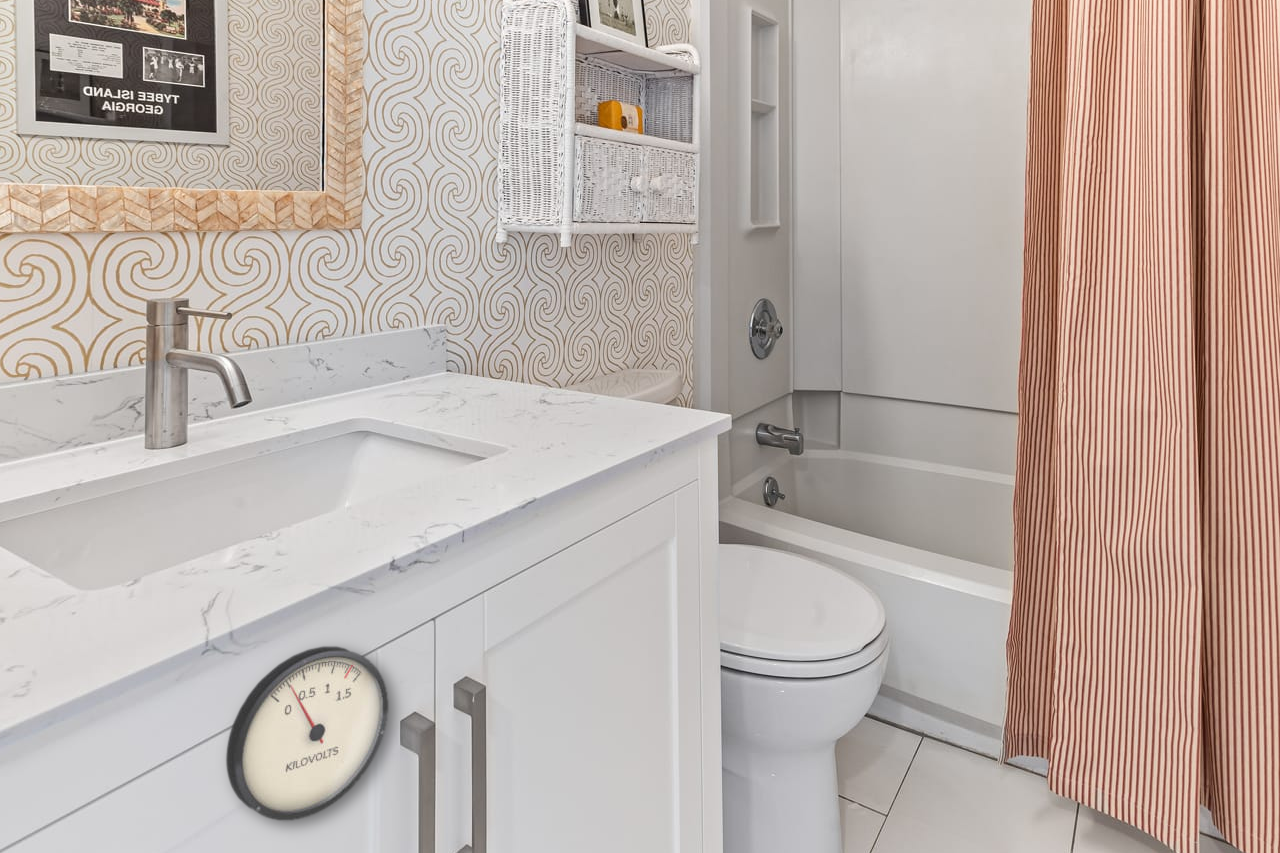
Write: 0.25 (kV)
